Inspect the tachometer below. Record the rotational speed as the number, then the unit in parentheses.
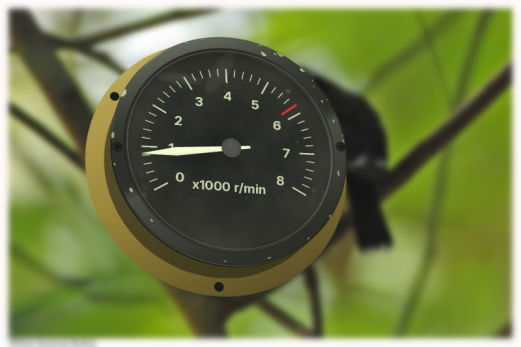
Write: 800 (rpm)
